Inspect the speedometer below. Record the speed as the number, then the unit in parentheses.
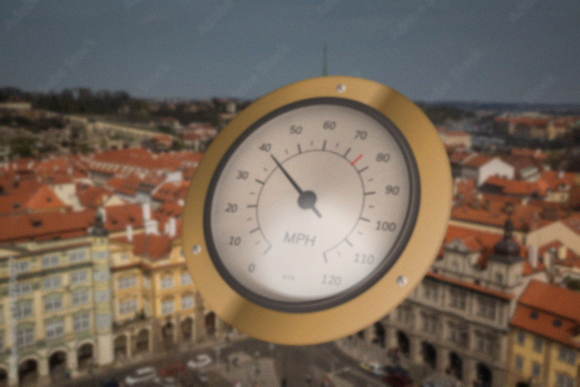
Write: 40 (mph)
